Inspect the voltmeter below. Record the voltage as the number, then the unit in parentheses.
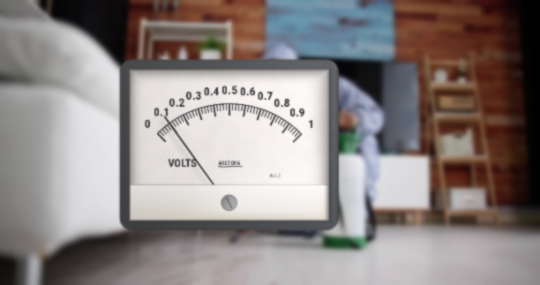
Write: 0.1 (V)
